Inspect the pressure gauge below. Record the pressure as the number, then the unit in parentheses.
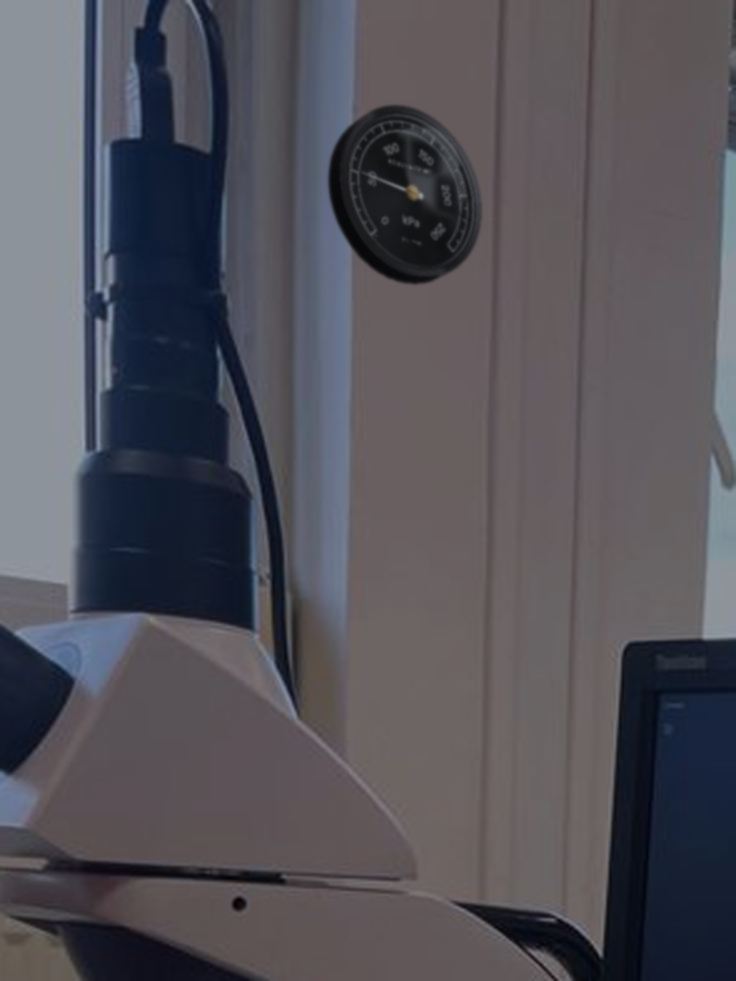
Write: 50 (kPa)
